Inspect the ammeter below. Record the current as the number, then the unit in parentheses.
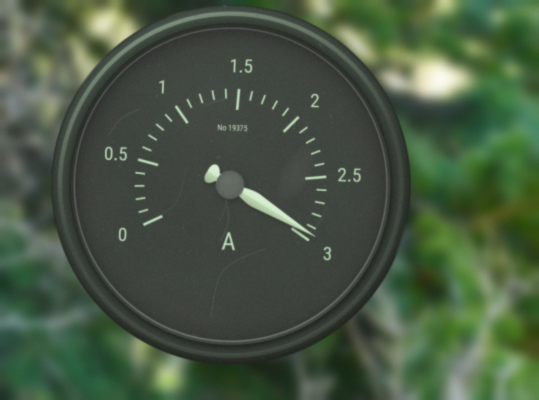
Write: 2.95 (A)
